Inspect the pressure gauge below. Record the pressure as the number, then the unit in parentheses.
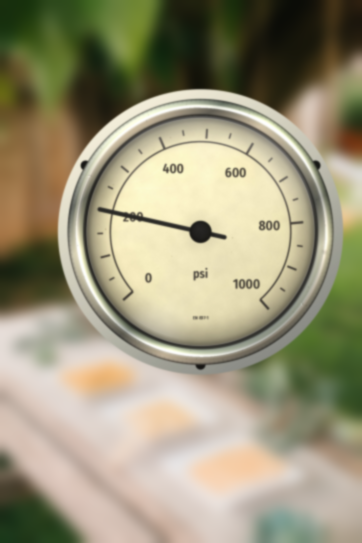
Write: 200 (psi)
